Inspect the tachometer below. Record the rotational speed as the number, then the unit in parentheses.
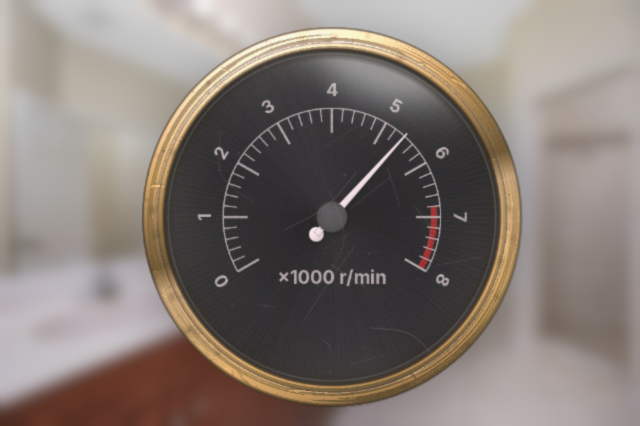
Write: 5400 (rpm)
